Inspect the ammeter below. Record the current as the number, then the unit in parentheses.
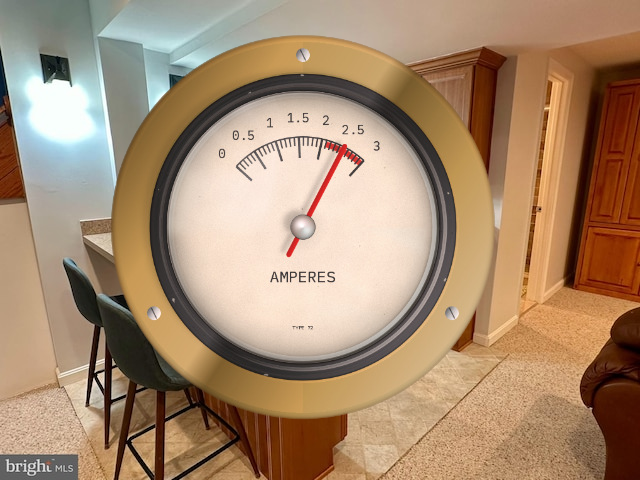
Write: 2.5 (A)
